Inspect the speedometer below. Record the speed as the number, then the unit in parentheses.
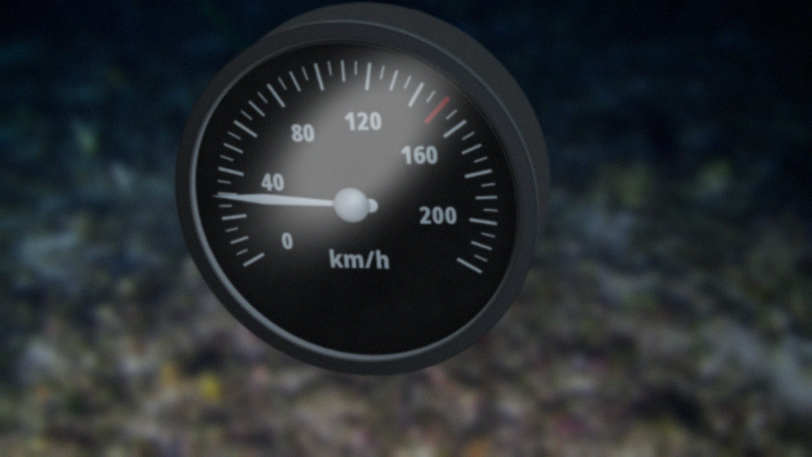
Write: 30 (km/h)
